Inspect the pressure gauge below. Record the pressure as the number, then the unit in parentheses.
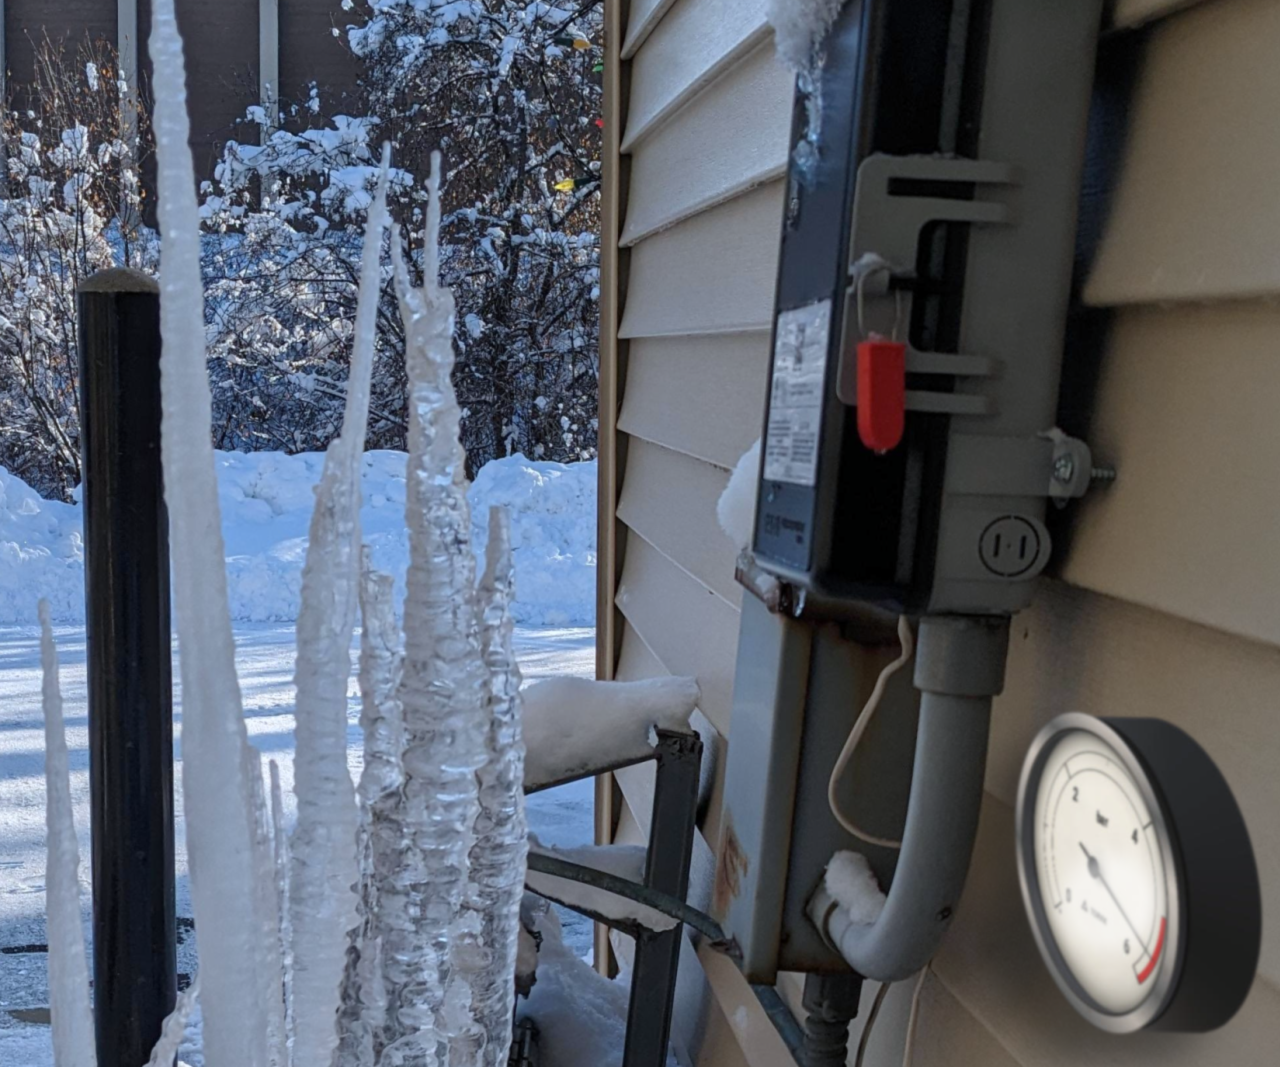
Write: 5.5 (bar)
